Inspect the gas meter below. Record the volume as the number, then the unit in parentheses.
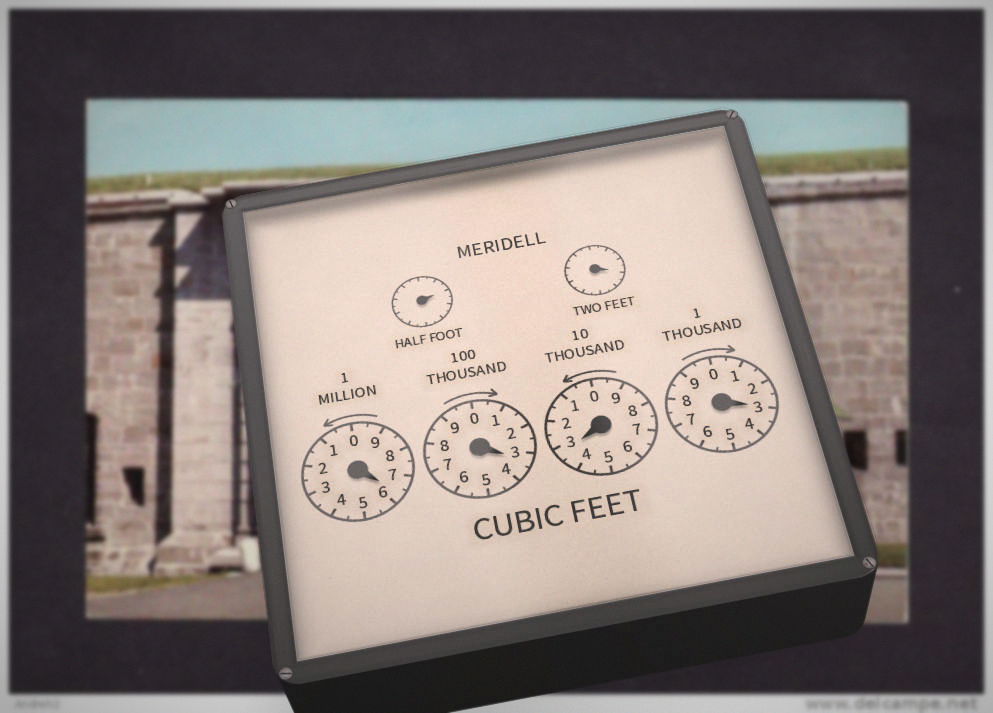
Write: 633300 (ft³)
